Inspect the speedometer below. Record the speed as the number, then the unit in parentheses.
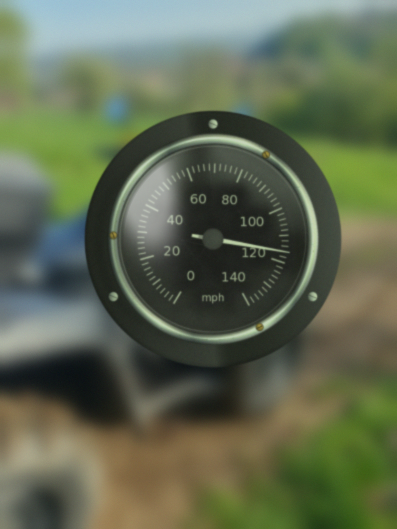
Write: 116 (mph)
